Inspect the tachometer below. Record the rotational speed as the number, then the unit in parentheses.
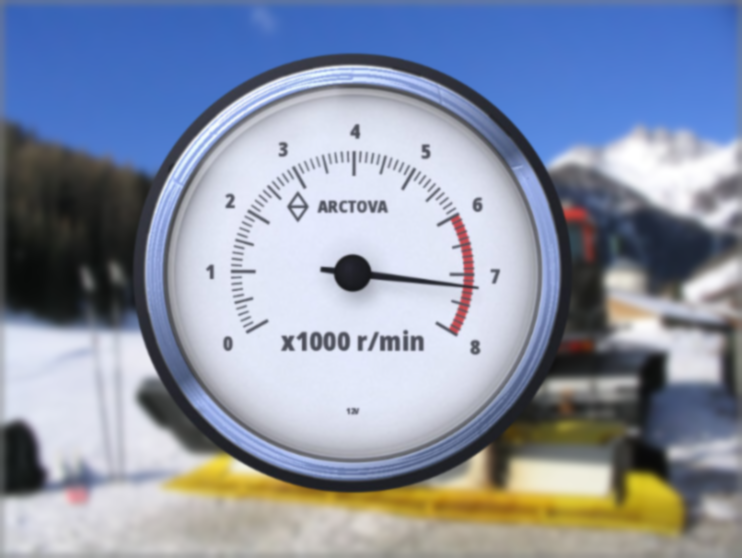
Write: 7200 (rpm)
